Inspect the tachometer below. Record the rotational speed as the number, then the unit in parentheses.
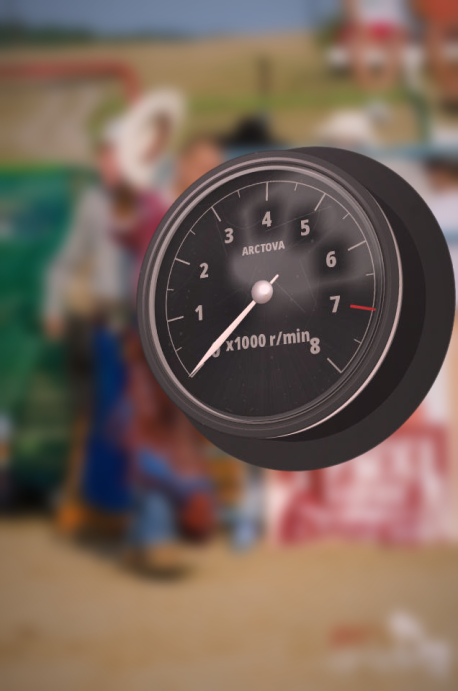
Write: 0 (rpm)
